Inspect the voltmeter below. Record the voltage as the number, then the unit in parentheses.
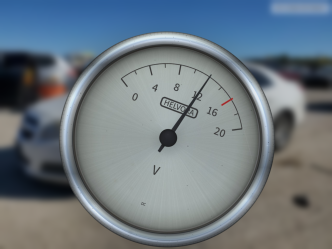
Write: 12 (V)
